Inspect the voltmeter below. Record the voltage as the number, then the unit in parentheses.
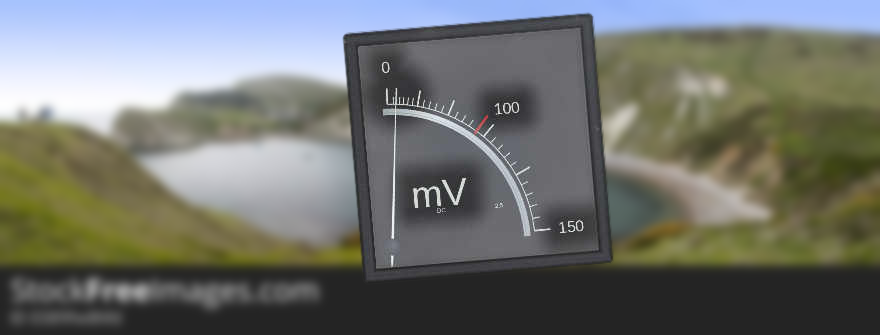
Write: 25 (mV)
